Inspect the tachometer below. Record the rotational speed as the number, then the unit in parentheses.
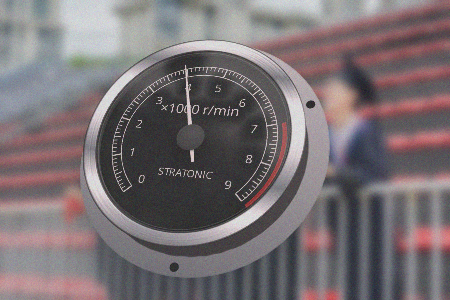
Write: 4000 (rpm)
